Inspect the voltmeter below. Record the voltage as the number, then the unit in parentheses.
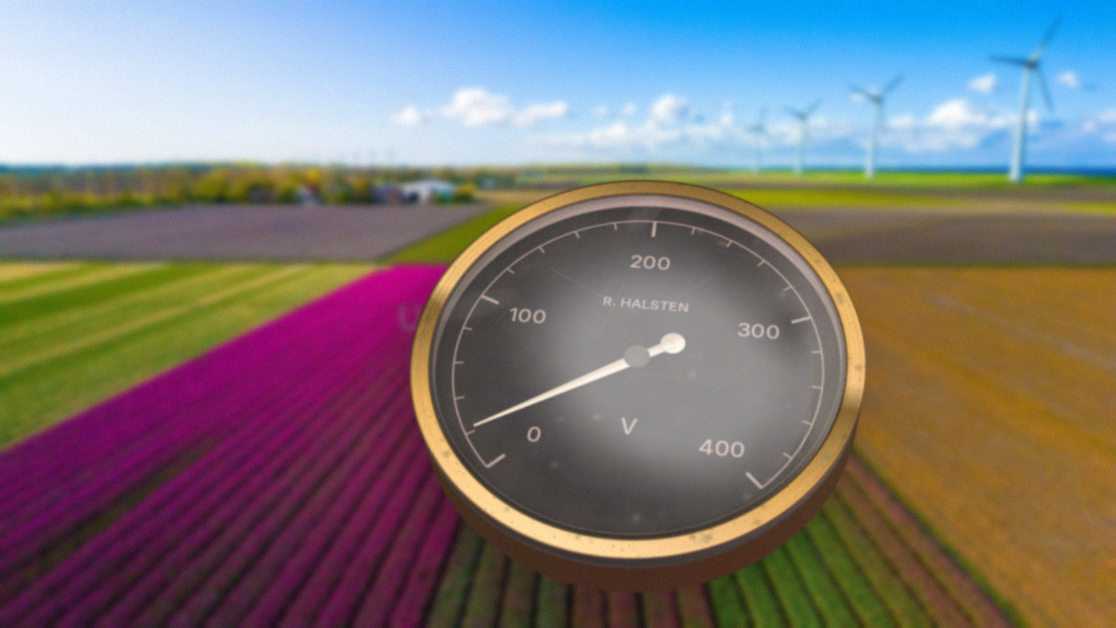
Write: 20 (V)
